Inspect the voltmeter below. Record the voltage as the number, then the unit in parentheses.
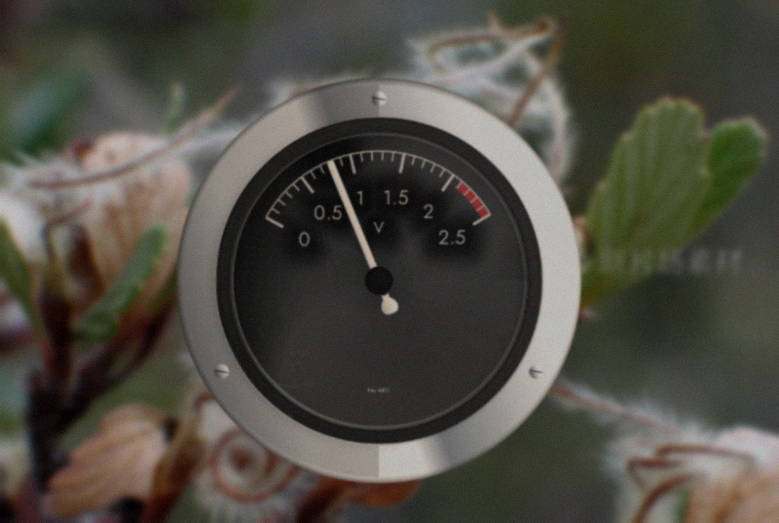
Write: 0.8 (V)
